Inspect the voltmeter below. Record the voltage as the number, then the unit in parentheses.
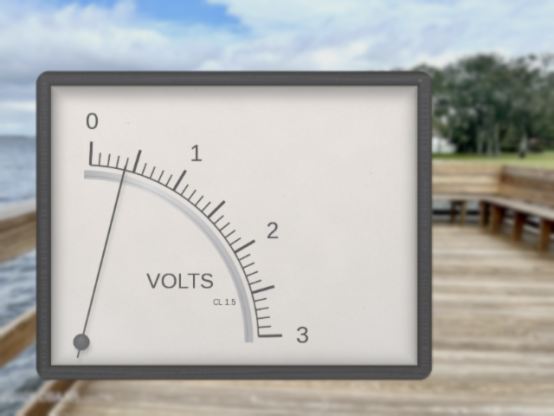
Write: 0.4 (V)
